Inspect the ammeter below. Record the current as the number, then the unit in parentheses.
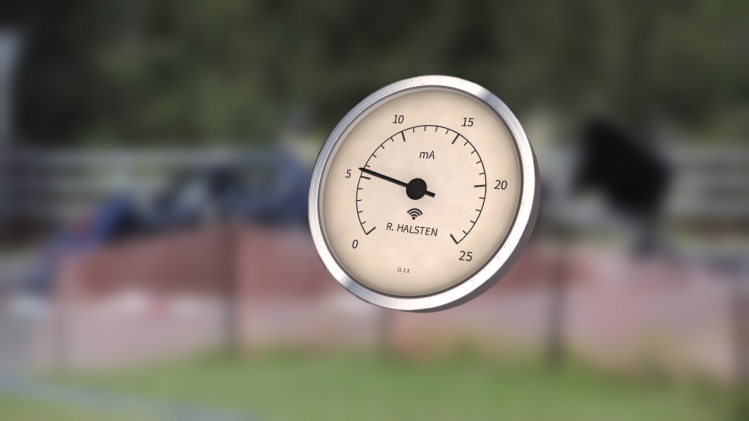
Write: 5.5 (mA)
